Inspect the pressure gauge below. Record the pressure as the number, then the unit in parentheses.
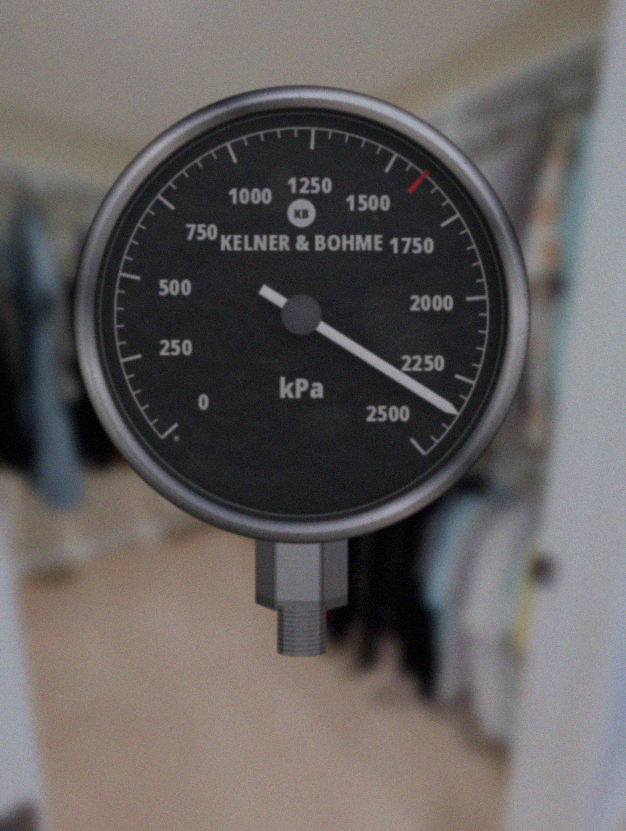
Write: 2350 (kPa)
